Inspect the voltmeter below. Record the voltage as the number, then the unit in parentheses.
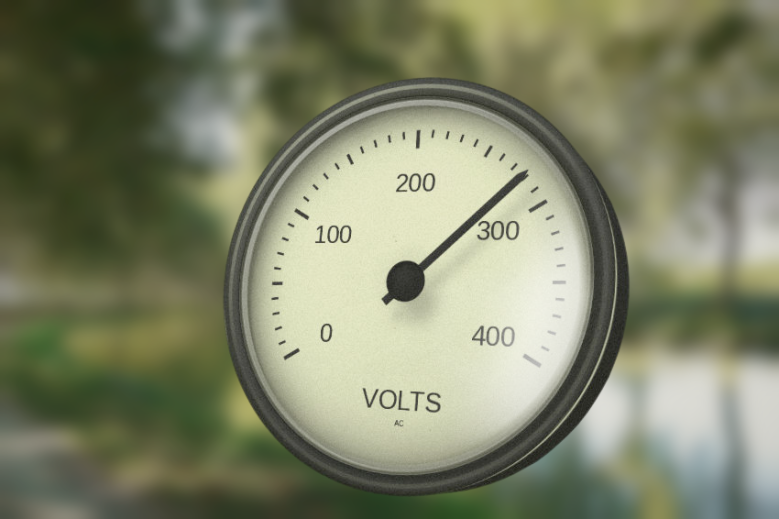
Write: 280 (V)
